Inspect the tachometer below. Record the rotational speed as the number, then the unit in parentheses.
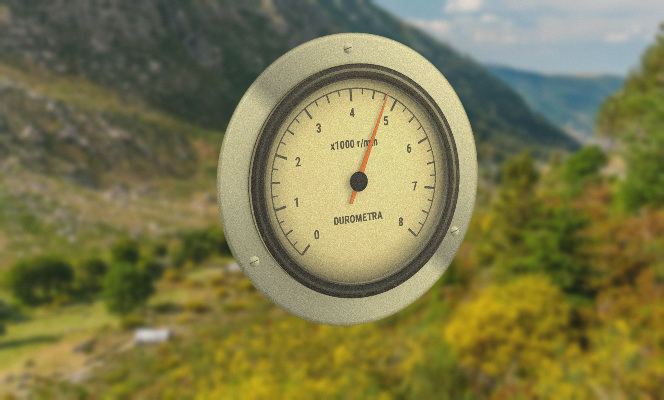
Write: 4750 (rpm)
